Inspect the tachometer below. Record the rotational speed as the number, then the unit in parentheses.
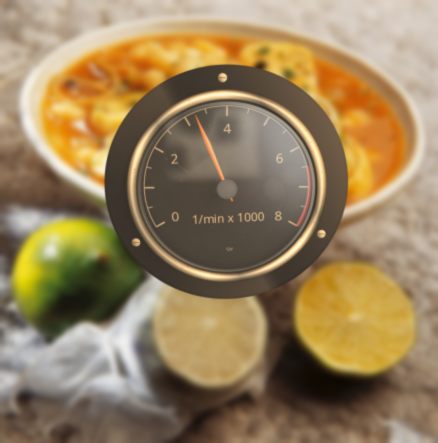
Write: 3250 (rpm)
